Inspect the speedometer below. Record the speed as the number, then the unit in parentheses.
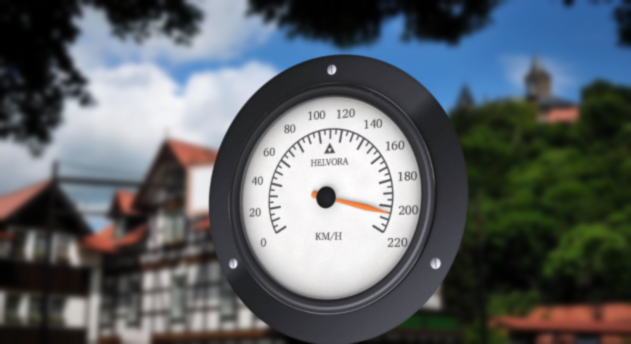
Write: 205 (km/h)
